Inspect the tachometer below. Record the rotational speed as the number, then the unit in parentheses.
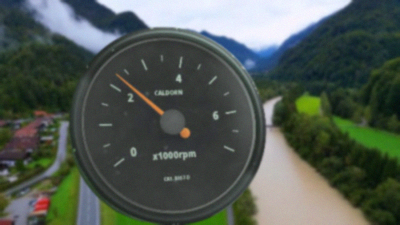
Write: 2250 (rpm)
